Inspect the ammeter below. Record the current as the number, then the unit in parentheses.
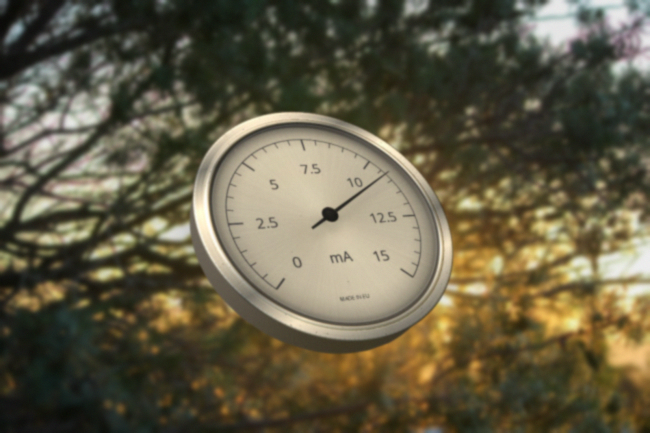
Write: 10.75 (mA)
